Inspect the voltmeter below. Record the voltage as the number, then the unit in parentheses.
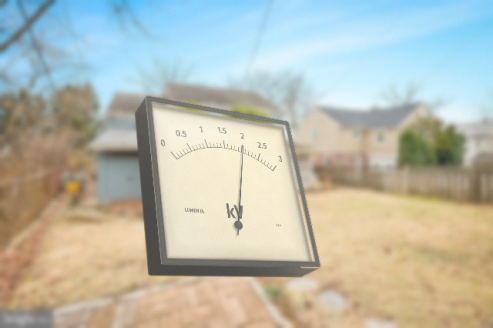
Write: 2 (kV)
